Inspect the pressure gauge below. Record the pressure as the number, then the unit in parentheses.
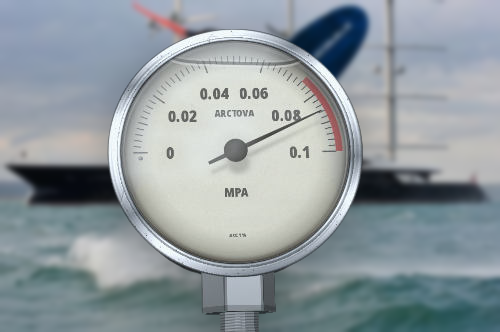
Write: 0.086 (MPa)
